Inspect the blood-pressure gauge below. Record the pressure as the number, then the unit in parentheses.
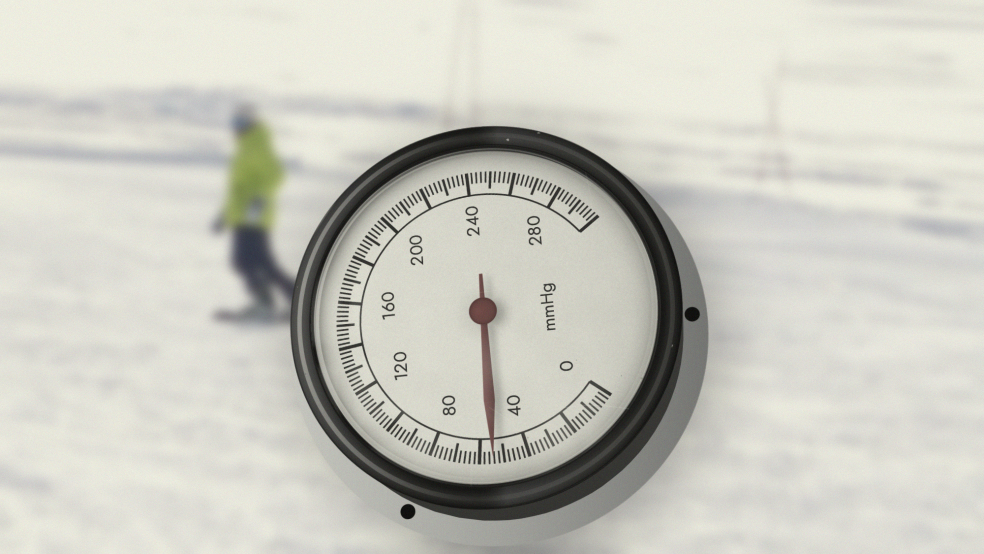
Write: 54 (mmHg)
